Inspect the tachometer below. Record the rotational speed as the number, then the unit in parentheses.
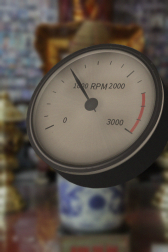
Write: 1000 (rpm)
